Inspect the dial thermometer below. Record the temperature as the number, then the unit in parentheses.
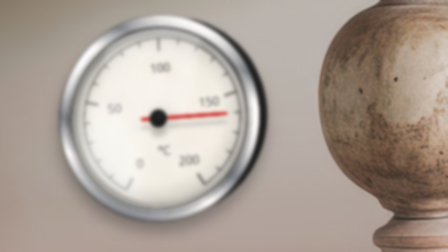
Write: 160 (°C)
